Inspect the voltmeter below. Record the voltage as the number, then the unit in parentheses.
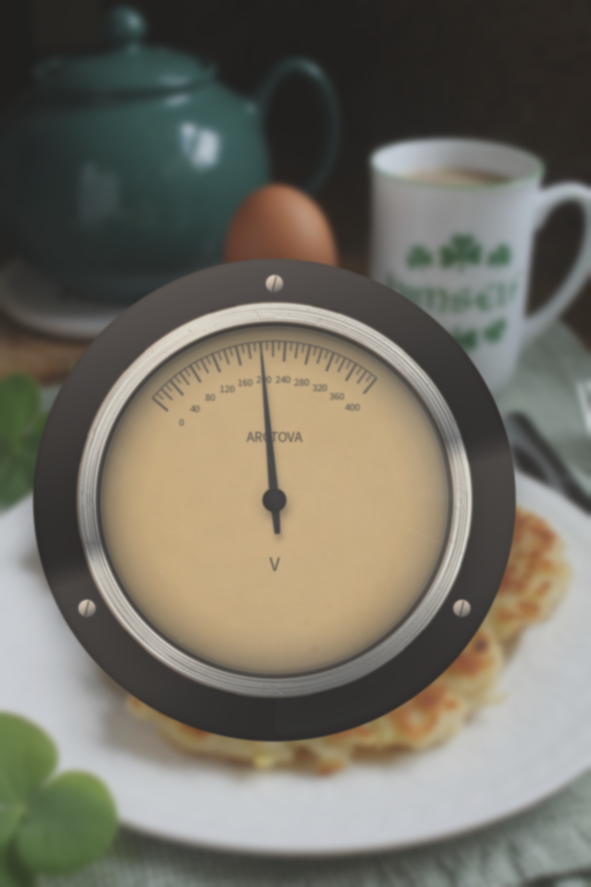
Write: 200 (V)
